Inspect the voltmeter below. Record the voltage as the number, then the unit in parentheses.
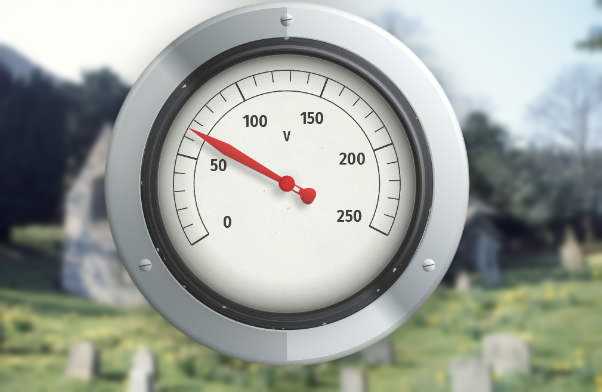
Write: 65 (V)
